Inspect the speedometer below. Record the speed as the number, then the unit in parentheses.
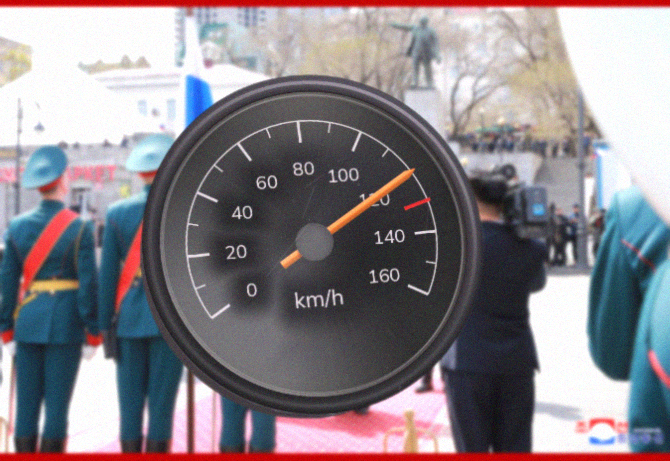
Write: 120 (km/h)
